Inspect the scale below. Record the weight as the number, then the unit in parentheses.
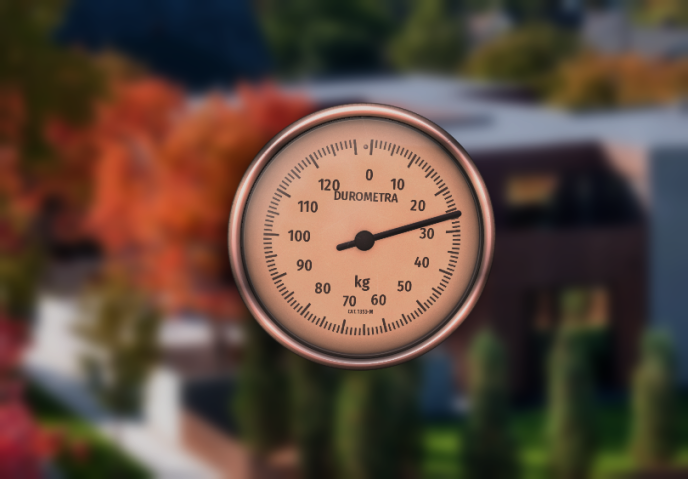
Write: 26 (kg)
